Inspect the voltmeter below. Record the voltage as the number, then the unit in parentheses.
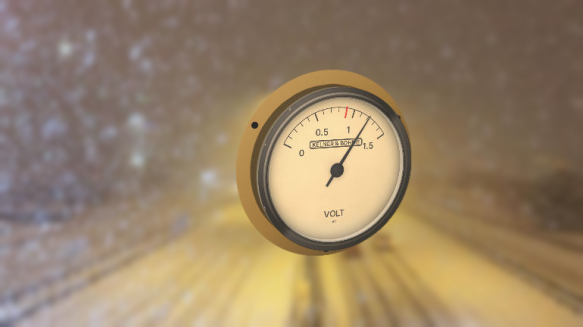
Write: 1.2 (V)
